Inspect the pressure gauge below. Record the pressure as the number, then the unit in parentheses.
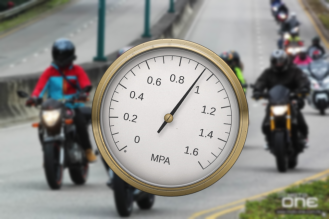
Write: 0.95 (MPa)
